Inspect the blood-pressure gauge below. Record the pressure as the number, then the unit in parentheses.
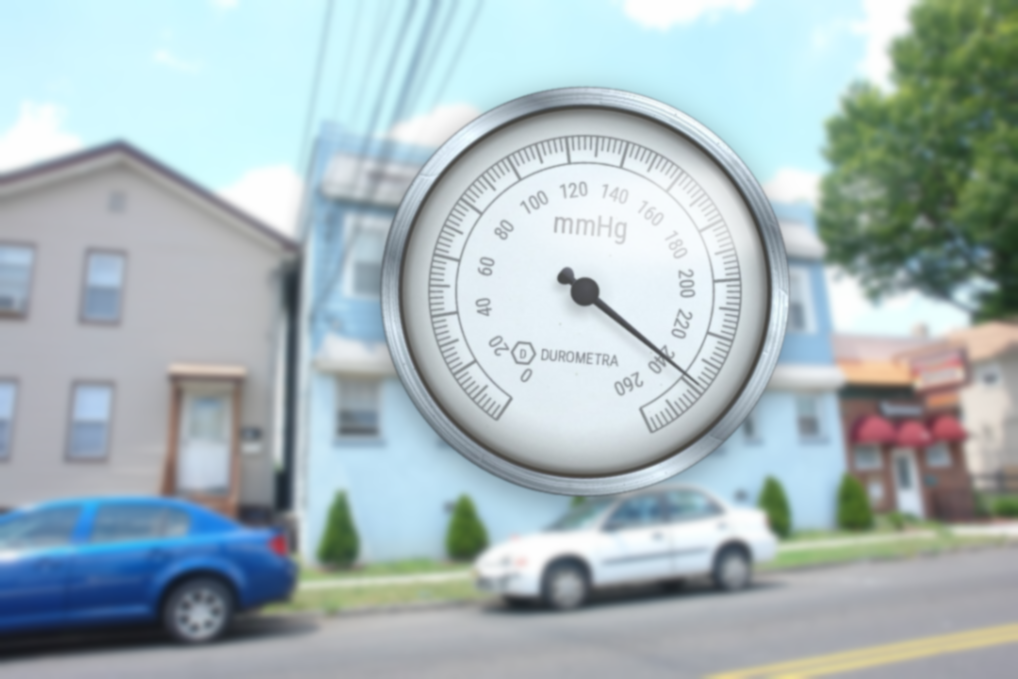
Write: 238 (mmHg)
